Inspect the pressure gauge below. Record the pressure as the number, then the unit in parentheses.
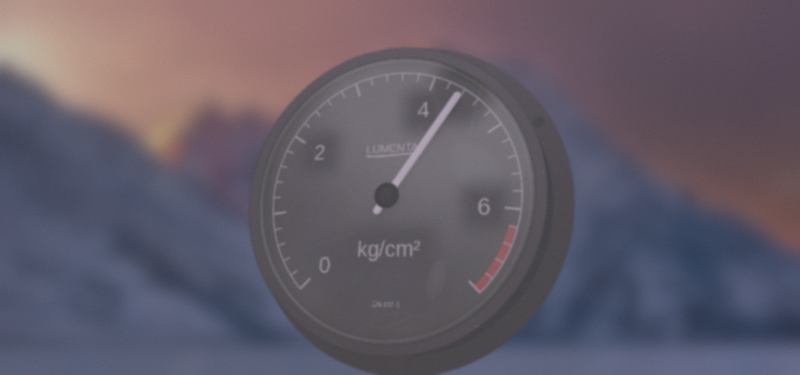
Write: 4.4 (kg/cm²)
